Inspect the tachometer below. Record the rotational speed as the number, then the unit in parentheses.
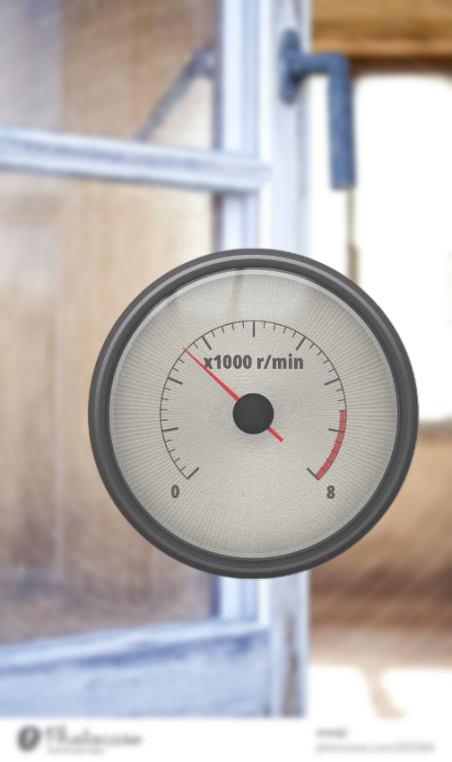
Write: 2600 (rpm)
